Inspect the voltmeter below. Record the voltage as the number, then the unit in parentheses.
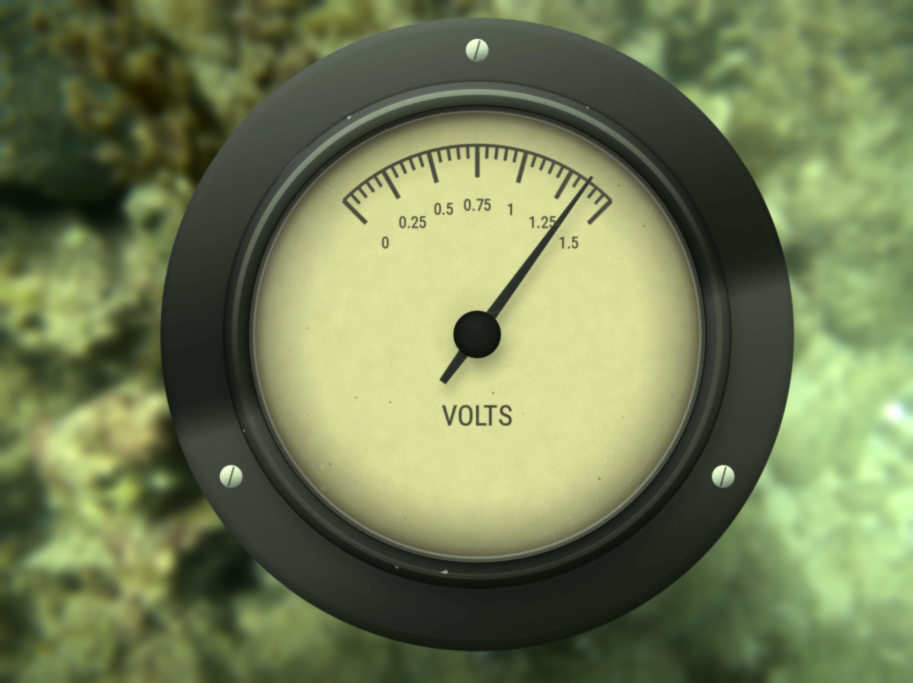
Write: 1.35 (V)
